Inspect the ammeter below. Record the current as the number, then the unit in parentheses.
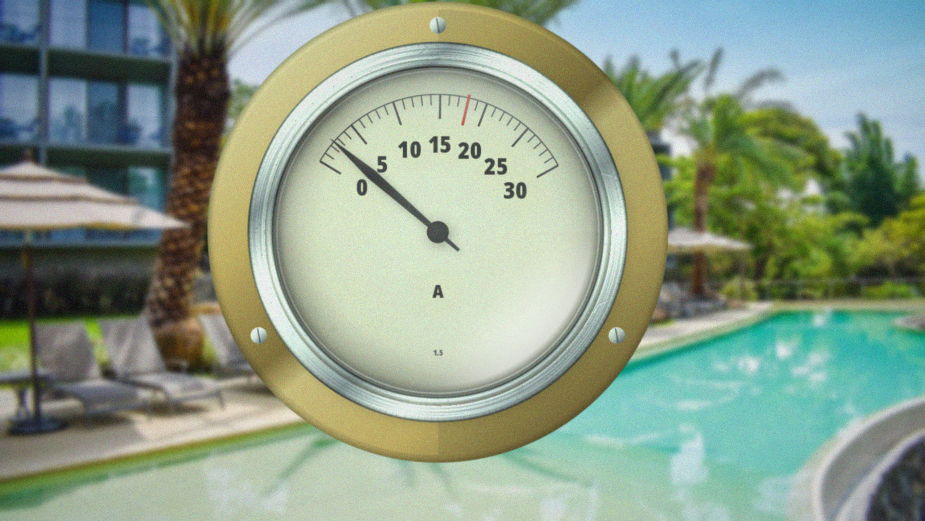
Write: 2.5 (A)
